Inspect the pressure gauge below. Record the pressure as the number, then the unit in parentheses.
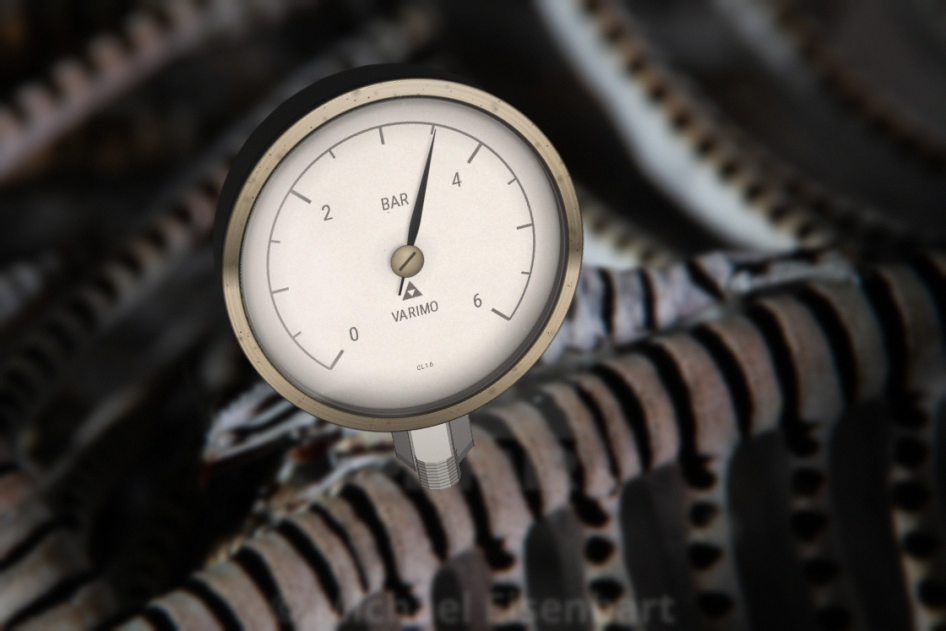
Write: 3.5 (bar)
